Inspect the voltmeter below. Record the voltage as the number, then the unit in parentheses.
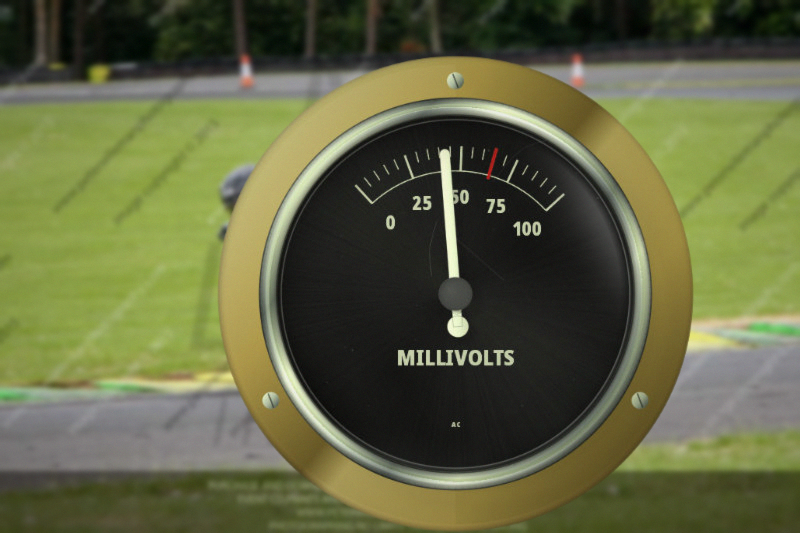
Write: 42.5 (mV)
